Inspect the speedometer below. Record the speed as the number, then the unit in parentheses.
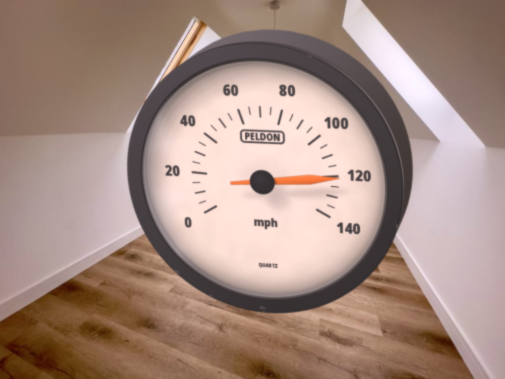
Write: 120 (mph)
